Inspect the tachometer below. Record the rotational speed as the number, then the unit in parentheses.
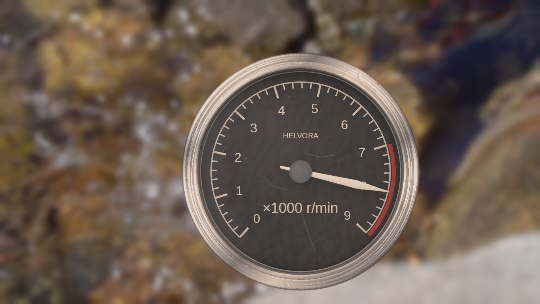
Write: 8000 (rpm)
